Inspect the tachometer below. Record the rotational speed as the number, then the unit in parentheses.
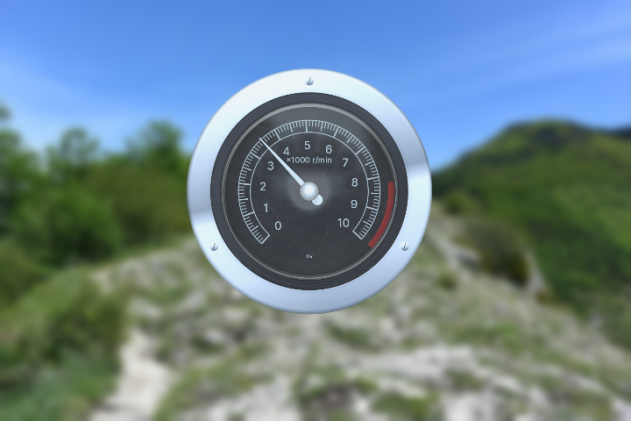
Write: 3500 (rpm)
